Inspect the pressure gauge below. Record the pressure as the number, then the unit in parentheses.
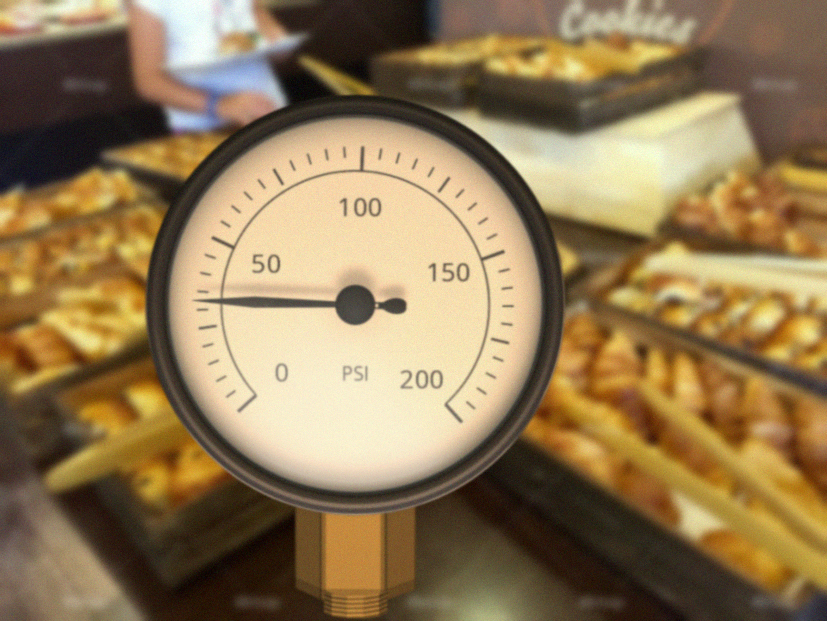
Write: 32.5 (psi)
